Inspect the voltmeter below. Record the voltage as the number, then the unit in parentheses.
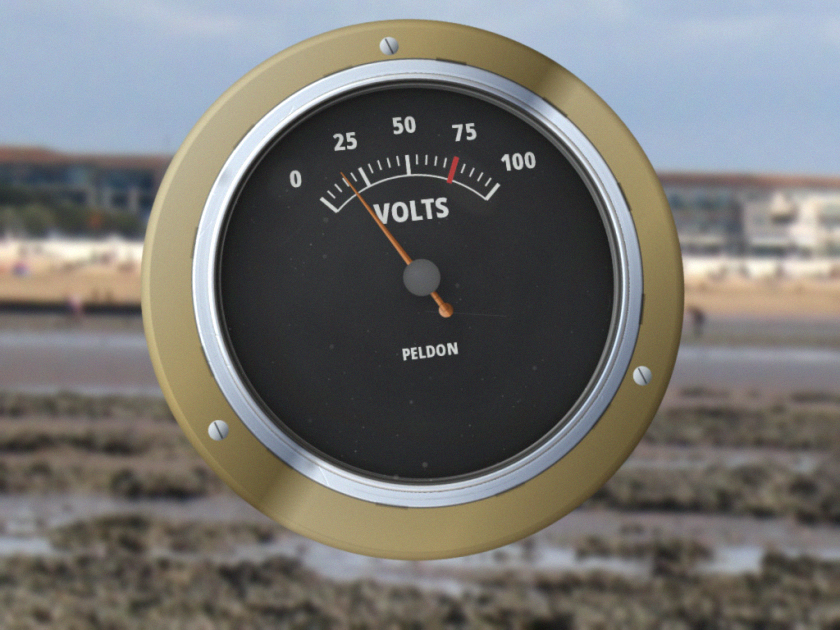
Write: 15 (V)
